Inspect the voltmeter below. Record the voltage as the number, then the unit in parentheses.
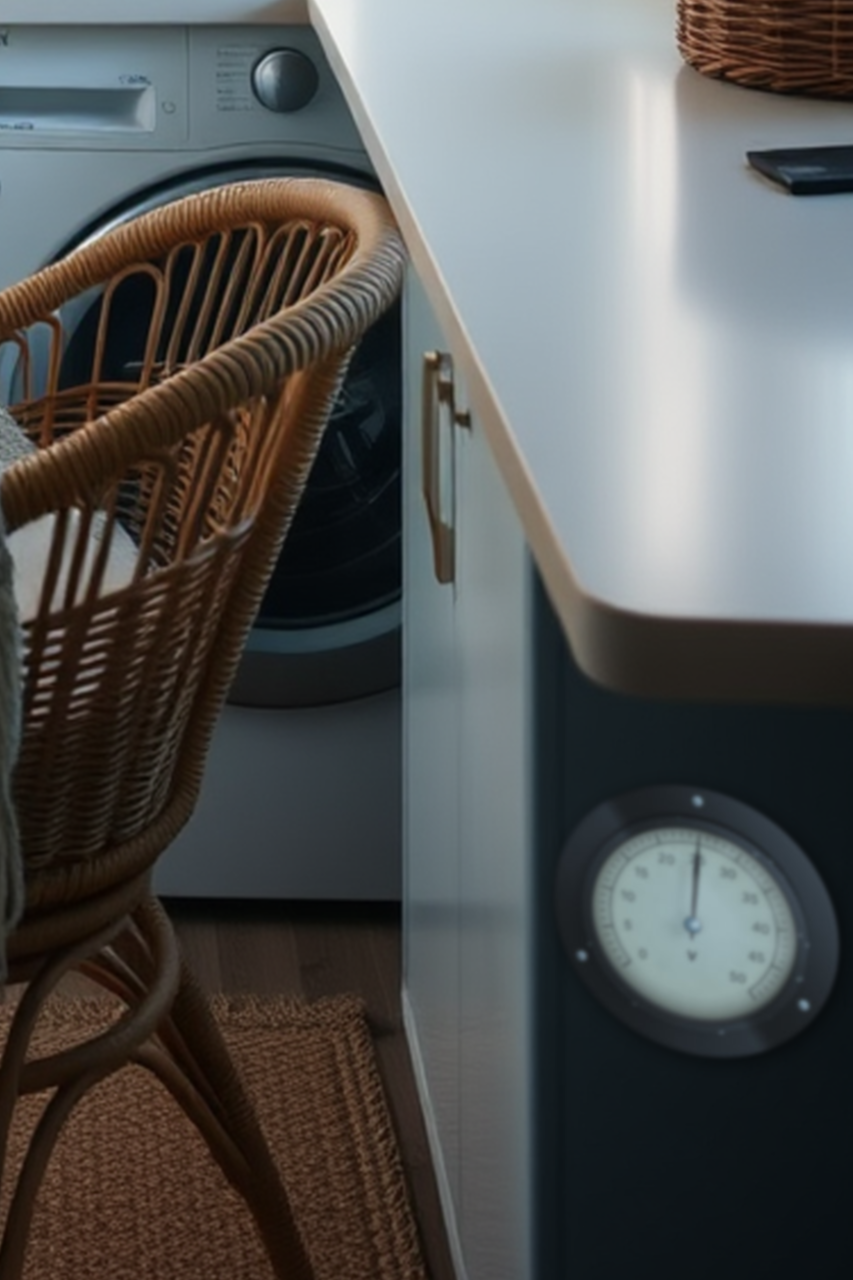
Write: 25 (V)
